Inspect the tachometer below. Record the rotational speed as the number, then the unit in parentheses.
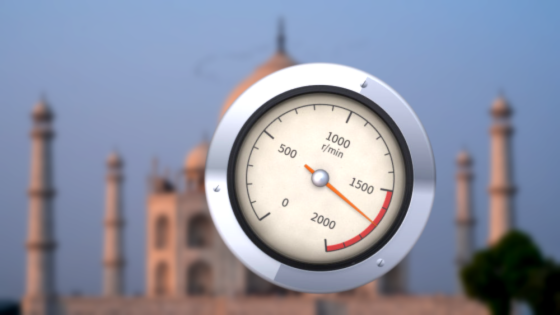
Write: 1700 (rpm)
